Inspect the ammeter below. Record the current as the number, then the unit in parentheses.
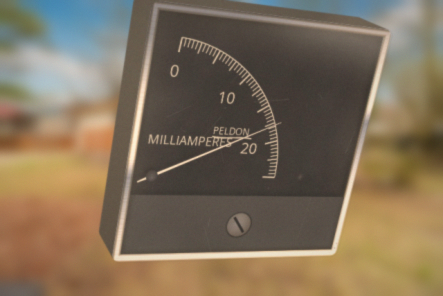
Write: 17.5 (mA)
